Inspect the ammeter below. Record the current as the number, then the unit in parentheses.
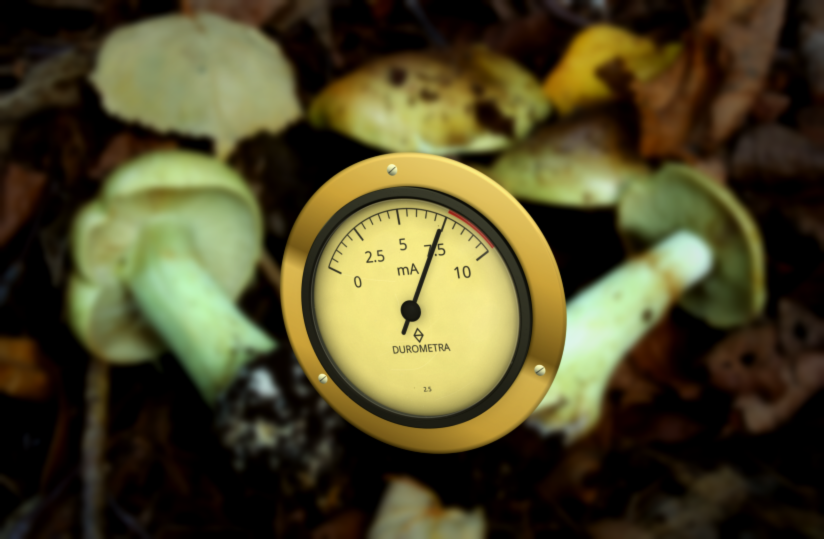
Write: 7.5 (mA)
